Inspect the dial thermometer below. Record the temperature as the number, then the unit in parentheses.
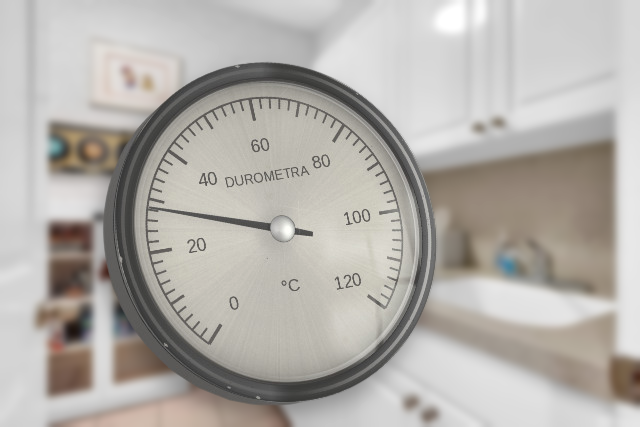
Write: 28 (°C)
